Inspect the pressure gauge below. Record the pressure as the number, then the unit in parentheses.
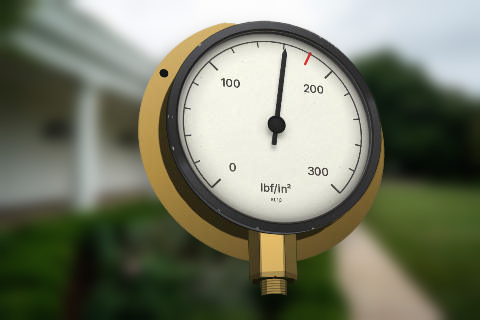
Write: 160 (psi)
